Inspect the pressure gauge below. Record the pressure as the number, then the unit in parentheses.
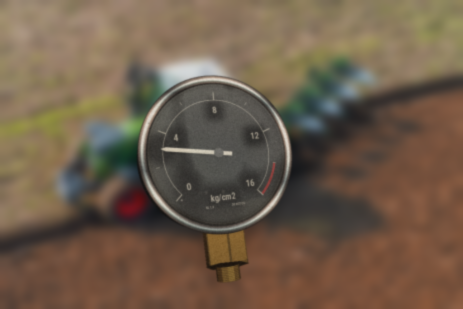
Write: 3 (kg/cm²)
